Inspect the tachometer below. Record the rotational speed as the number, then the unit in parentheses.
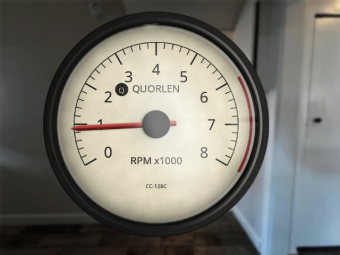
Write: 900 (rpm)
